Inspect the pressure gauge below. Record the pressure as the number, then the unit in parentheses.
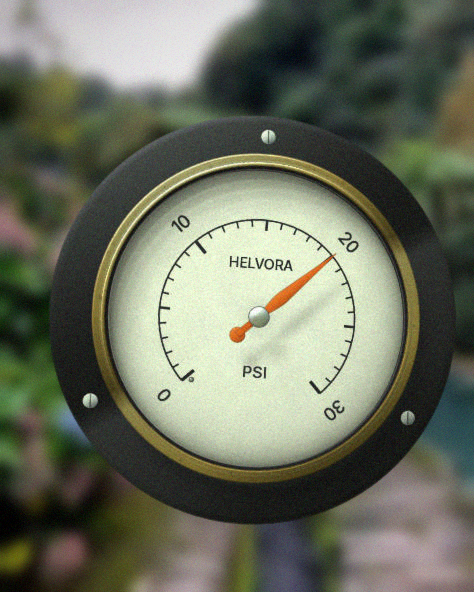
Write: 20 (psi)
